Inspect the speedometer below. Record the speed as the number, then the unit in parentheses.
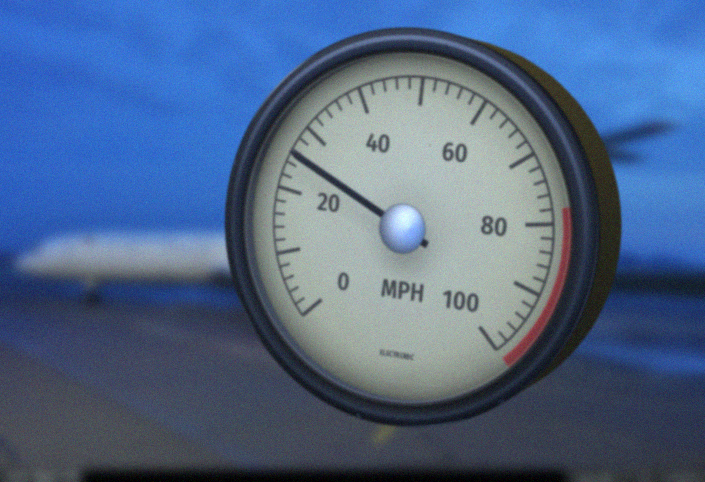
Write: 26 (mph)
